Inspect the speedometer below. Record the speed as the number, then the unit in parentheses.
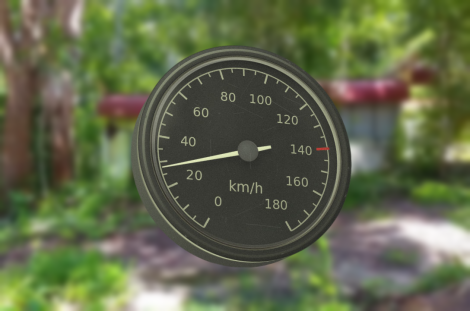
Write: 27.5 (km/h)
